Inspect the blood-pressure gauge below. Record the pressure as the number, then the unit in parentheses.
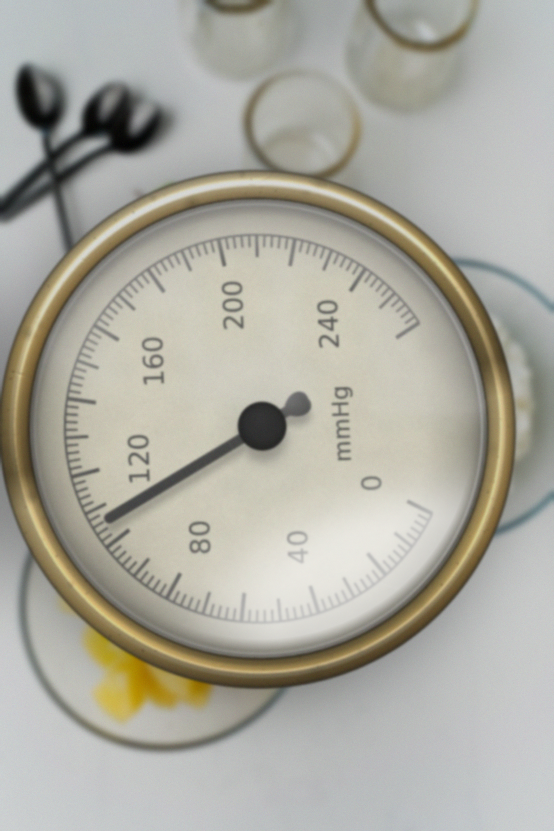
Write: 106 (mmHg)
